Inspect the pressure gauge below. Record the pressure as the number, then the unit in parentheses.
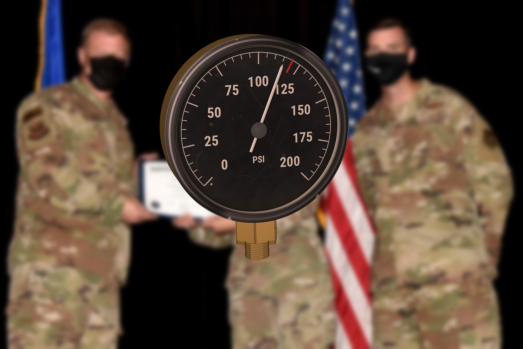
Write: 115 (psi)
